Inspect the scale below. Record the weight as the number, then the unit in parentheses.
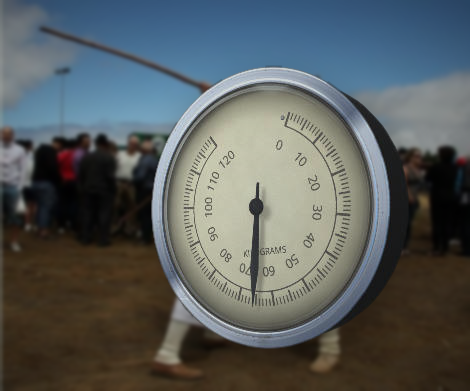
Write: 65 (kg)
